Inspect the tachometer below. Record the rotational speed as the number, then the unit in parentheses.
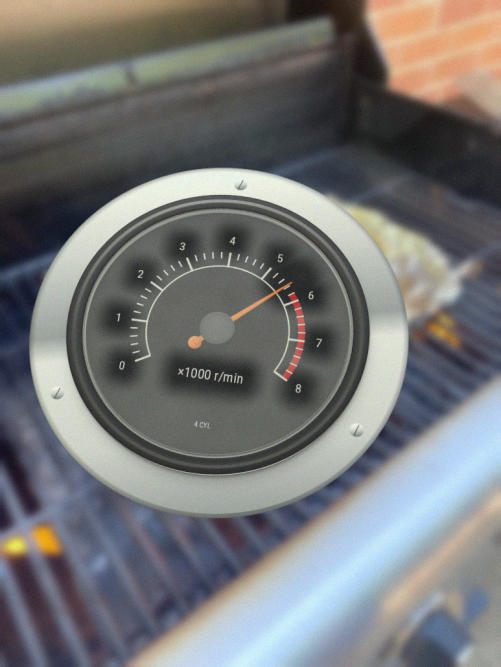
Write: 5600 (rpm)
